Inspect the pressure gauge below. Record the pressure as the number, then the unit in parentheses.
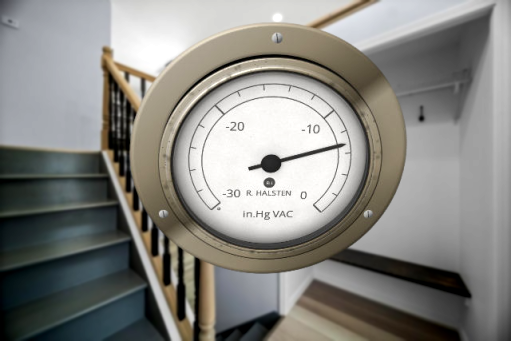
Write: -7 (inHg)
